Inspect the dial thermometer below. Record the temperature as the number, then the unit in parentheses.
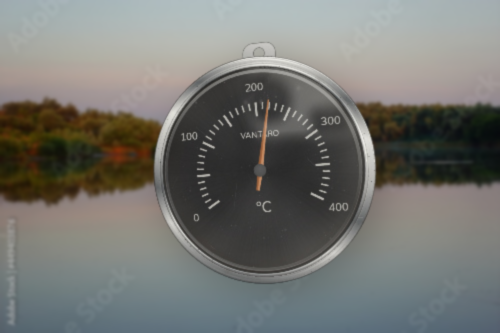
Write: 220 (°C)
